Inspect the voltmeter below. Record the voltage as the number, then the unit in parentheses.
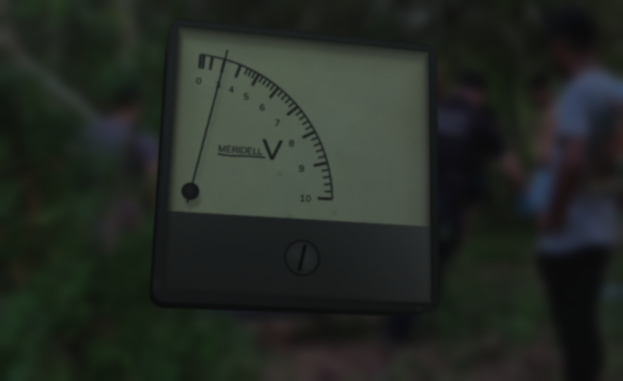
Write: 3 (V)
